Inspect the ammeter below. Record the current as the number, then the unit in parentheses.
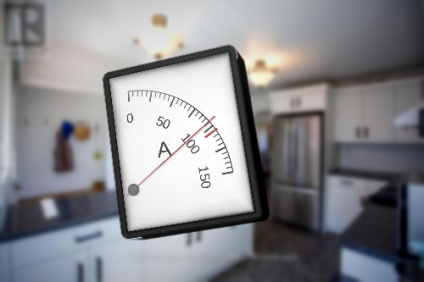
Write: 95 (A)
